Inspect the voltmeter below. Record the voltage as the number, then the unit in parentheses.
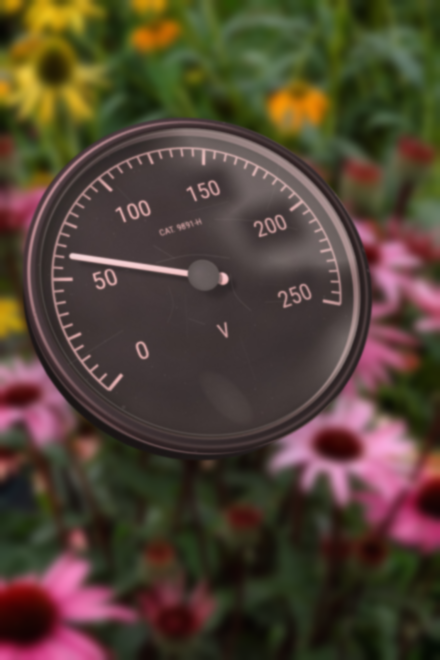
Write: 60 (V)
